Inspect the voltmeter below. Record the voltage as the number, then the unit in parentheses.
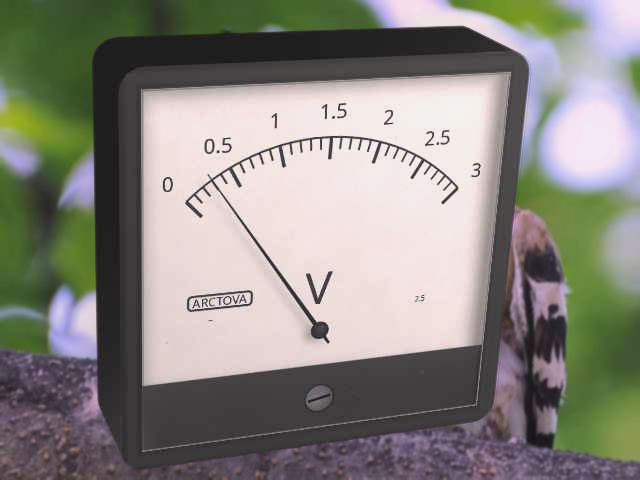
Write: 0.3 (V)
